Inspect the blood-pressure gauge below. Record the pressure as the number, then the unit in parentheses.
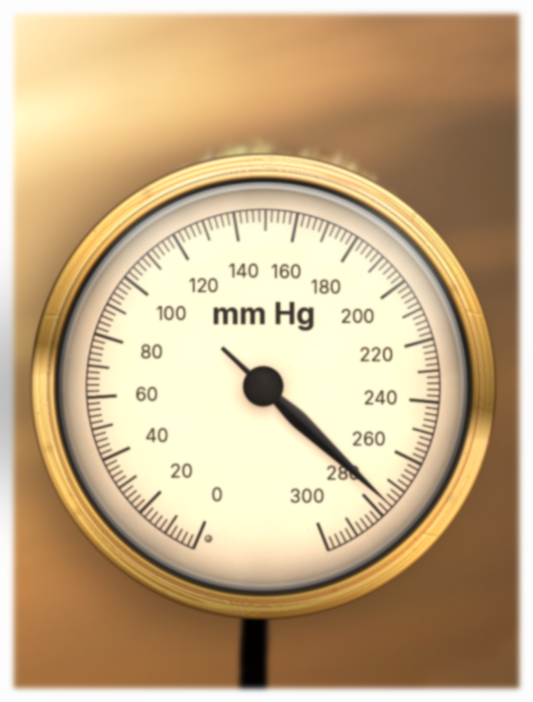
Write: 276 (mmHg)
